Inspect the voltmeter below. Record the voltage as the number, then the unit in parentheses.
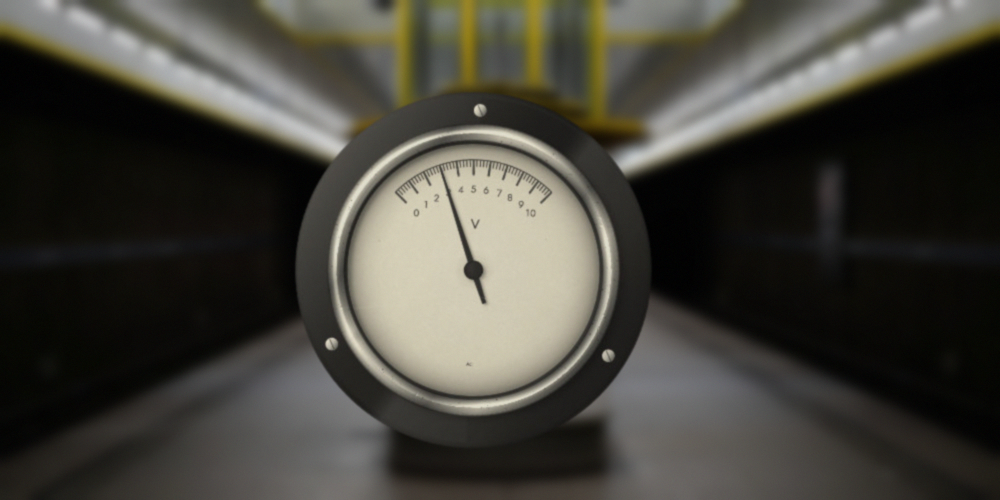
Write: 3 (V)
